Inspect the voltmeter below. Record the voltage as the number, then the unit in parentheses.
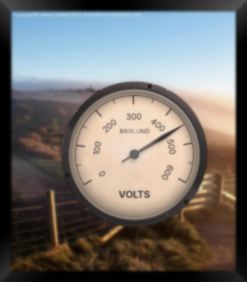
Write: 450 (V)
